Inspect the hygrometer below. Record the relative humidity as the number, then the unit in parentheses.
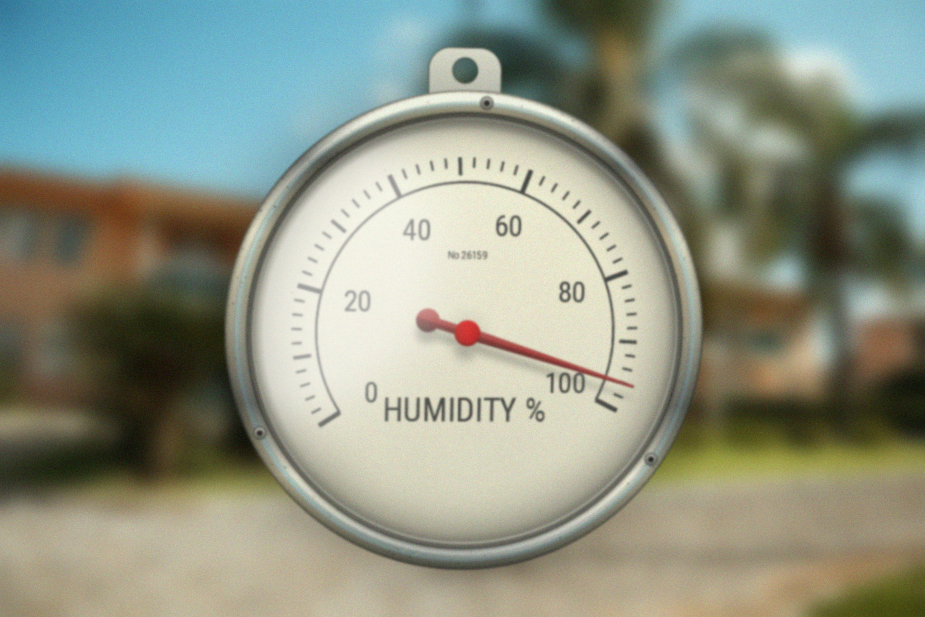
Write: 96 (%)
